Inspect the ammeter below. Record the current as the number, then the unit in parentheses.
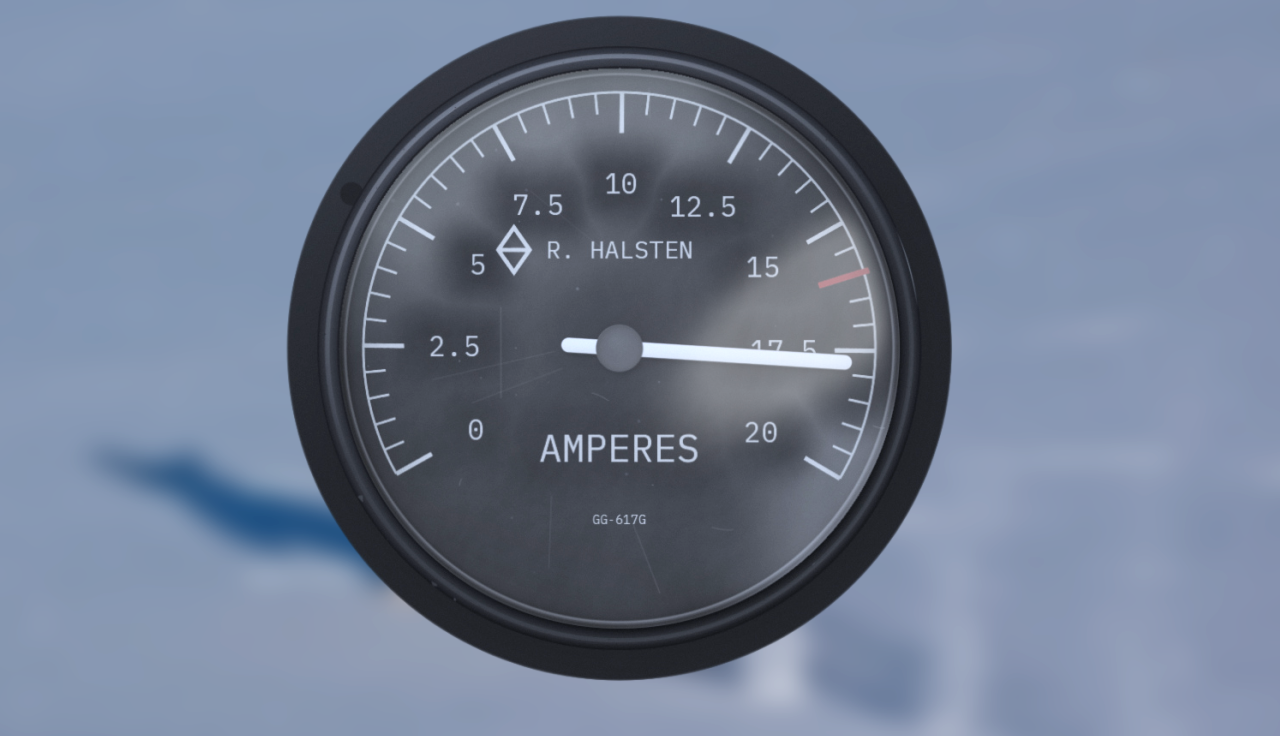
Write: 17.75 (A)
